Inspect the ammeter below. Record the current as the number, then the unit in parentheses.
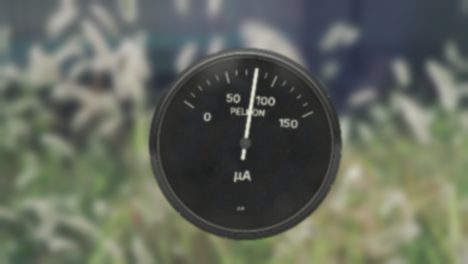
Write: 80 (µA)
